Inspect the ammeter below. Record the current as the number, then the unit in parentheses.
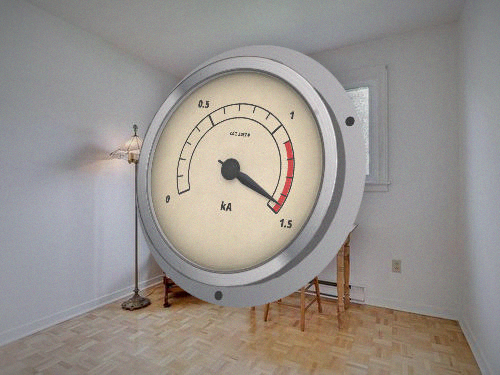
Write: 1.45 (kA)
